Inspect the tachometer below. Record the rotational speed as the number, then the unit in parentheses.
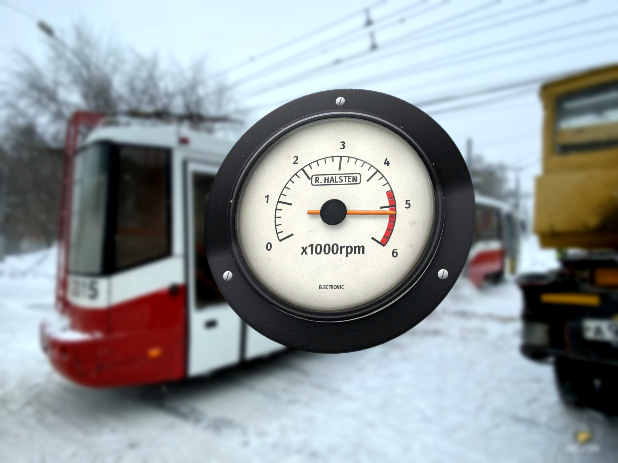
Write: 5200 (rpm)
